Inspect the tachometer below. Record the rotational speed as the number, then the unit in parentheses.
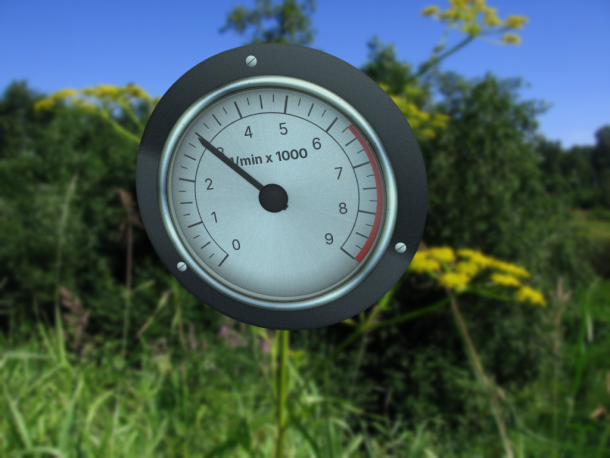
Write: 3000 (rpm)
